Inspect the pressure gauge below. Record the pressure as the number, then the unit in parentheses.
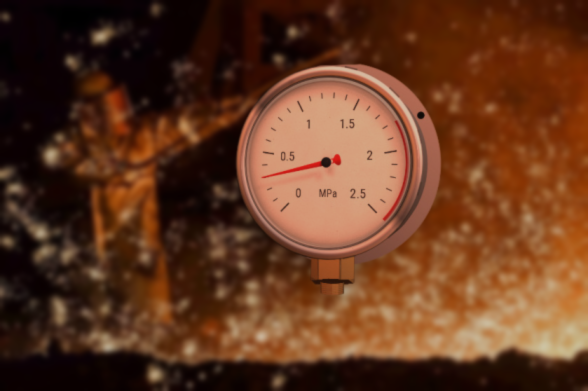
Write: 0.3 (MPa)
